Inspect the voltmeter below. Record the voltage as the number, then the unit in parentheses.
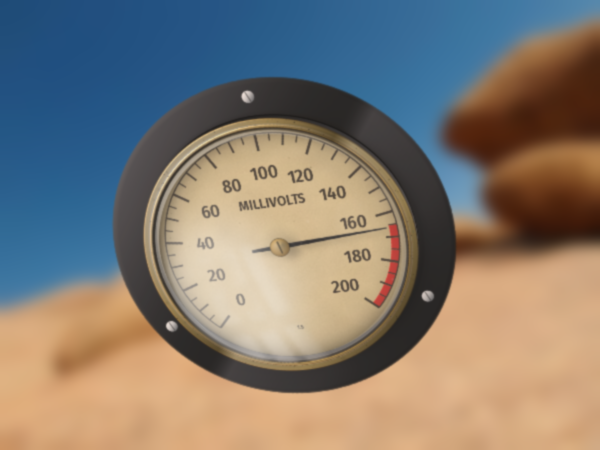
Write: 165 (mV)
